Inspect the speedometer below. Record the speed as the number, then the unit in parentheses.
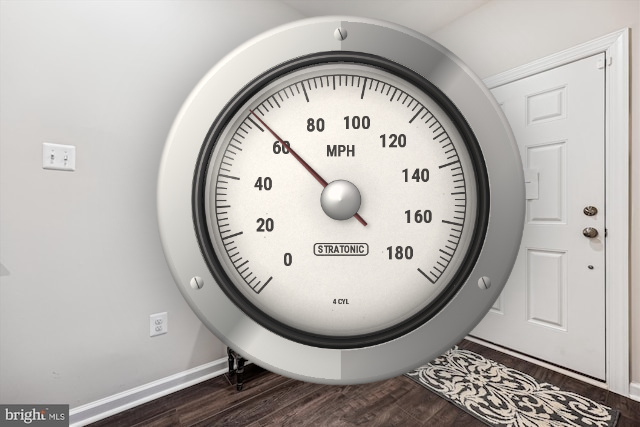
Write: 62 (mph)
